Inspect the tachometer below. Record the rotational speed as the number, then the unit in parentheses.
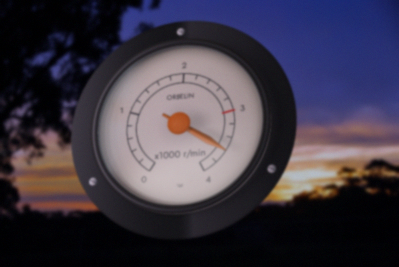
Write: 3600 (rpm)
